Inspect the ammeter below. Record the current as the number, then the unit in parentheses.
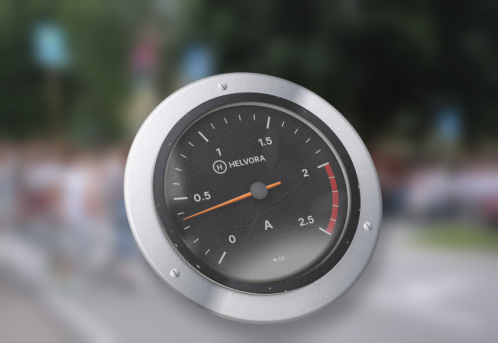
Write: 0.35 (A)
